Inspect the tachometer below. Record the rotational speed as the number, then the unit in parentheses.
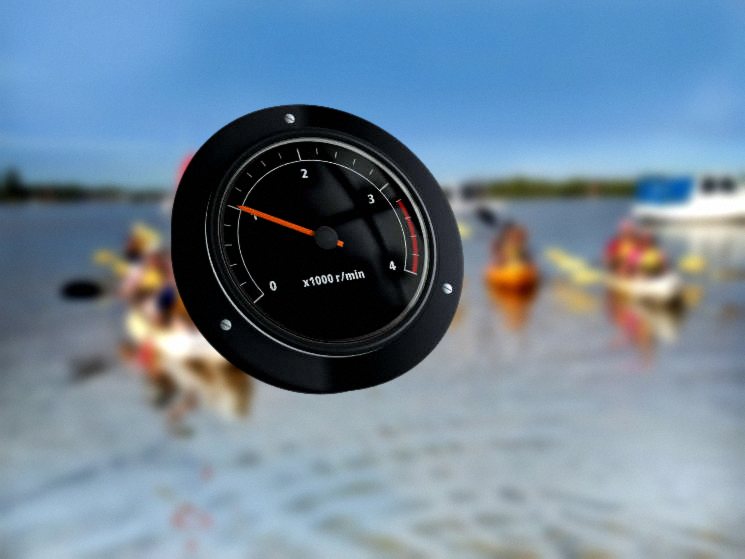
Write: 1000 (rpm)
